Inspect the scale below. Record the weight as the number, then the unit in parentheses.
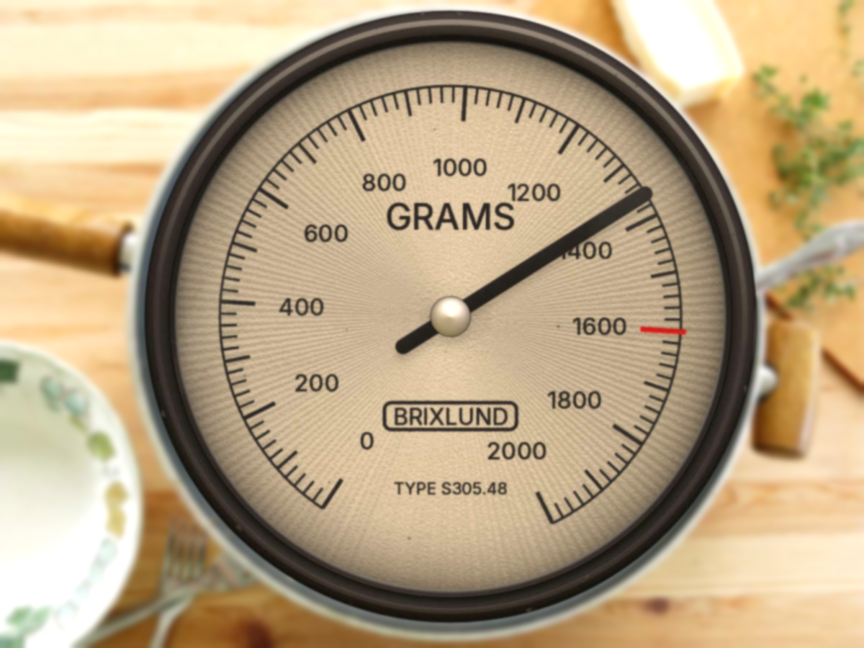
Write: 1360 (g)
